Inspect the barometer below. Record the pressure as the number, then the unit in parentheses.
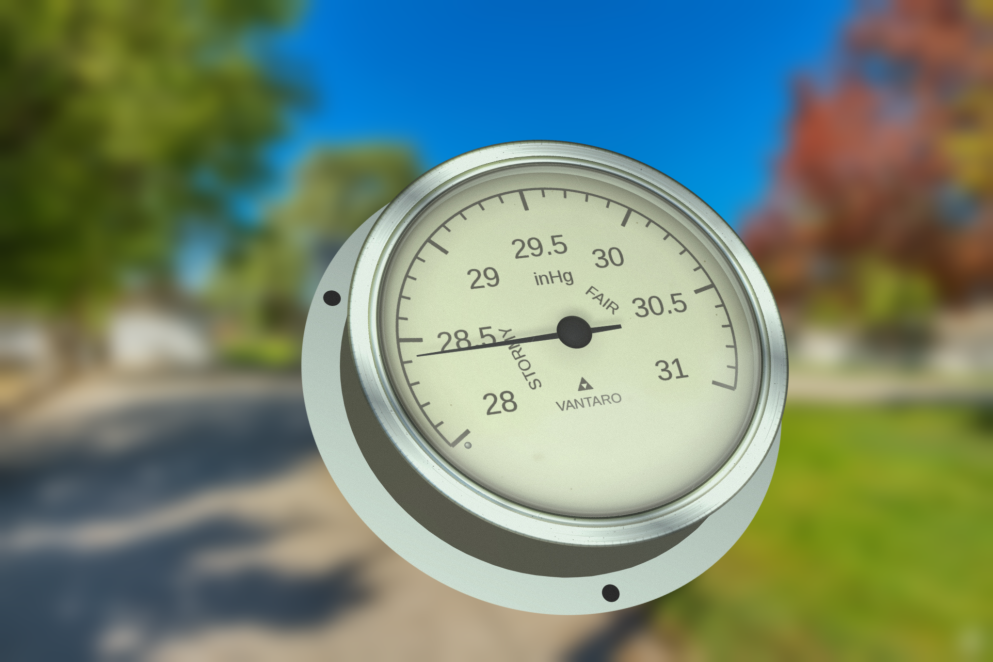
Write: 28.4 (inHg)
